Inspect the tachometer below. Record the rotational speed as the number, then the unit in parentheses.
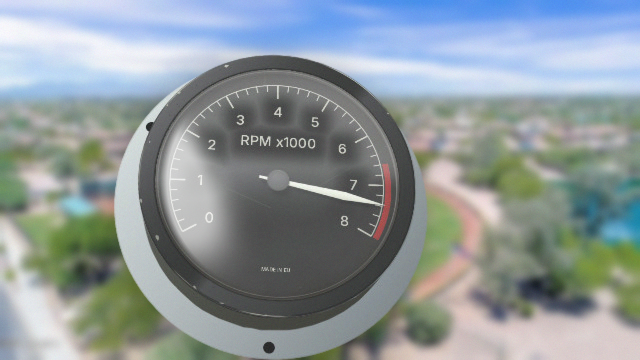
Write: 7400 (rpm)
